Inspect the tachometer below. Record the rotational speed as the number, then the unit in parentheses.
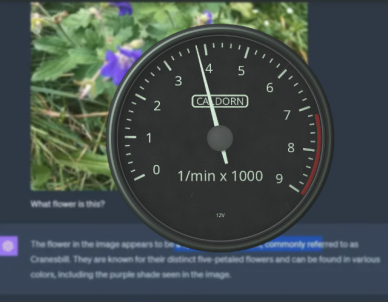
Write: 3800 (rpm)
